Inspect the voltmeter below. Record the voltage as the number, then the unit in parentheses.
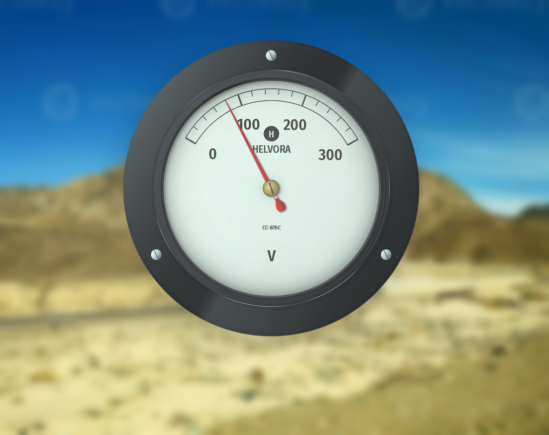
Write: 80 (V)
